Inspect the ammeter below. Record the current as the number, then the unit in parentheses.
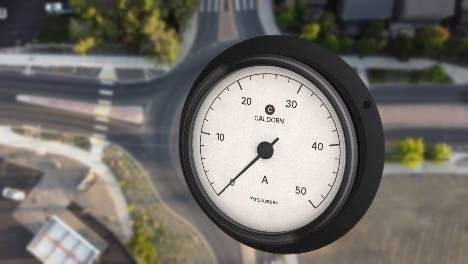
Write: 0 (A)
